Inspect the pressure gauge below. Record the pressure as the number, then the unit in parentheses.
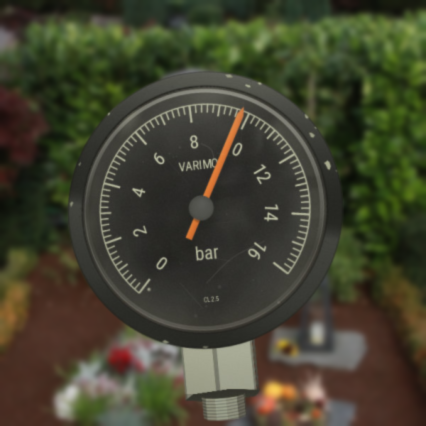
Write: 9.8 (bar)
